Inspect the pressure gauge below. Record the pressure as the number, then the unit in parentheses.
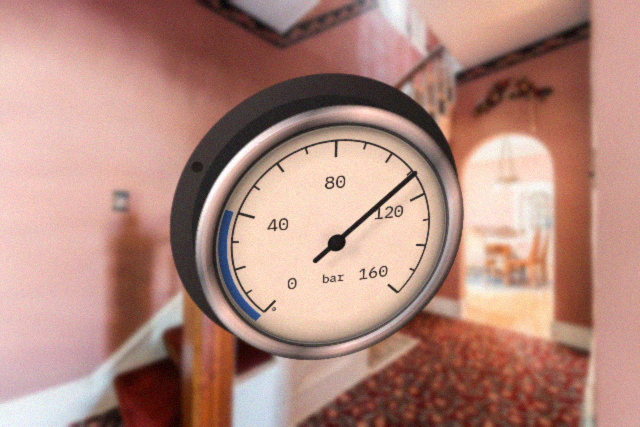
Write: 110 (bar)
